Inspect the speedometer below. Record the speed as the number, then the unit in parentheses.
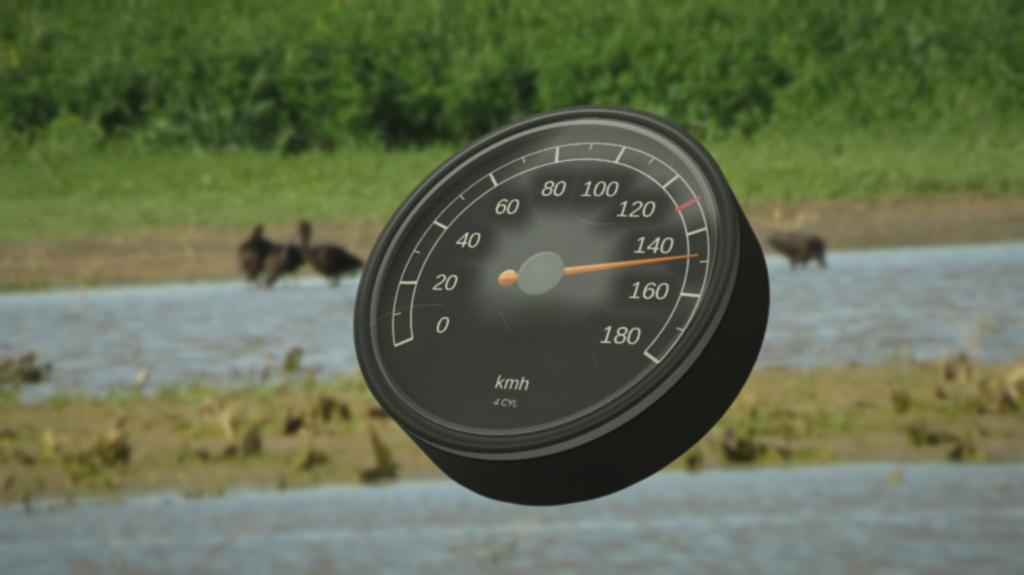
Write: 150 (km/h)
